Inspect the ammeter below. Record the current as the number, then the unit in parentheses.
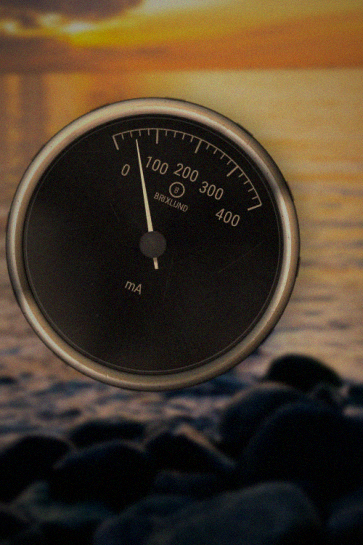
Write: 50 (mA)
